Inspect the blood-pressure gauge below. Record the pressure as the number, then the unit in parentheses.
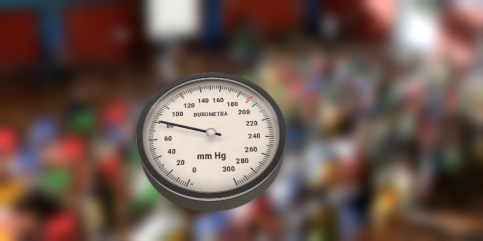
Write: 80 (mmHg)
